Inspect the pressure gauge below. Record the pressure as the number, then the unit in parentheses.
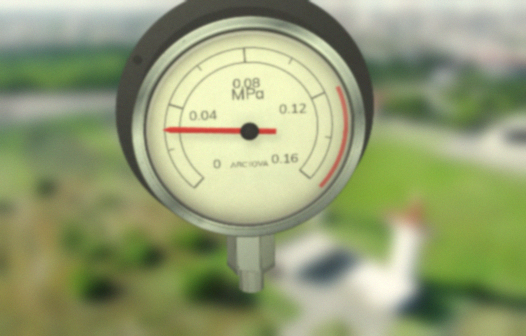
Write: 0.03 (MPa)
